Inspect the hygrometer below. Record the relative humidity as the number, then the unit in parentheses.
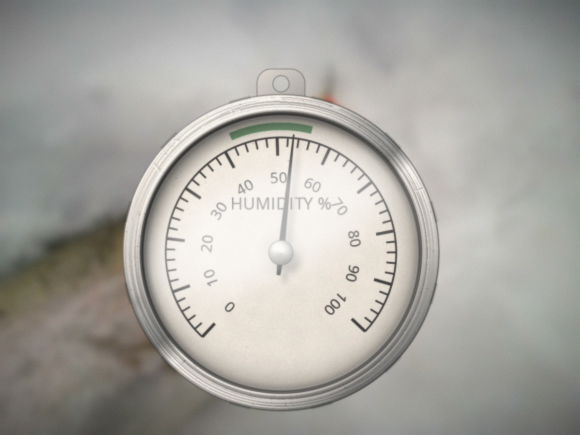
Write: 53 (%)
